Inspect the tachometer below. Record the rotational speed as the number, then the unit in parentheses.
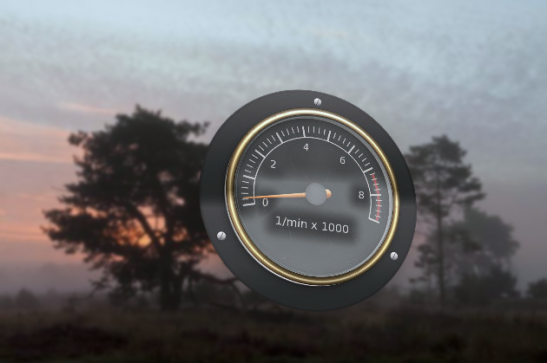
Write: 200 (rpm)
